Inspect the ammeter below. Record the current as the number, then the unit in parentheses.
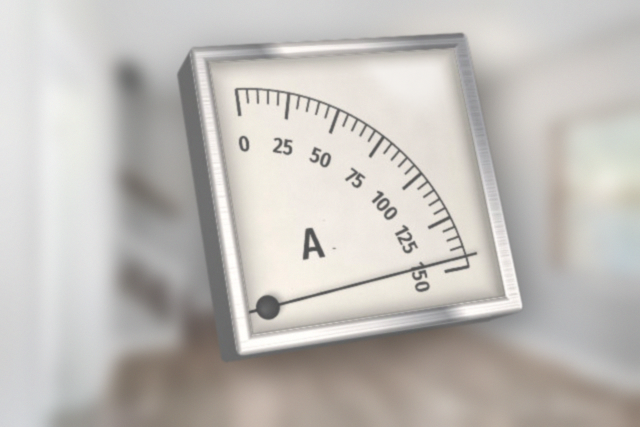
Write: 145 (A)
